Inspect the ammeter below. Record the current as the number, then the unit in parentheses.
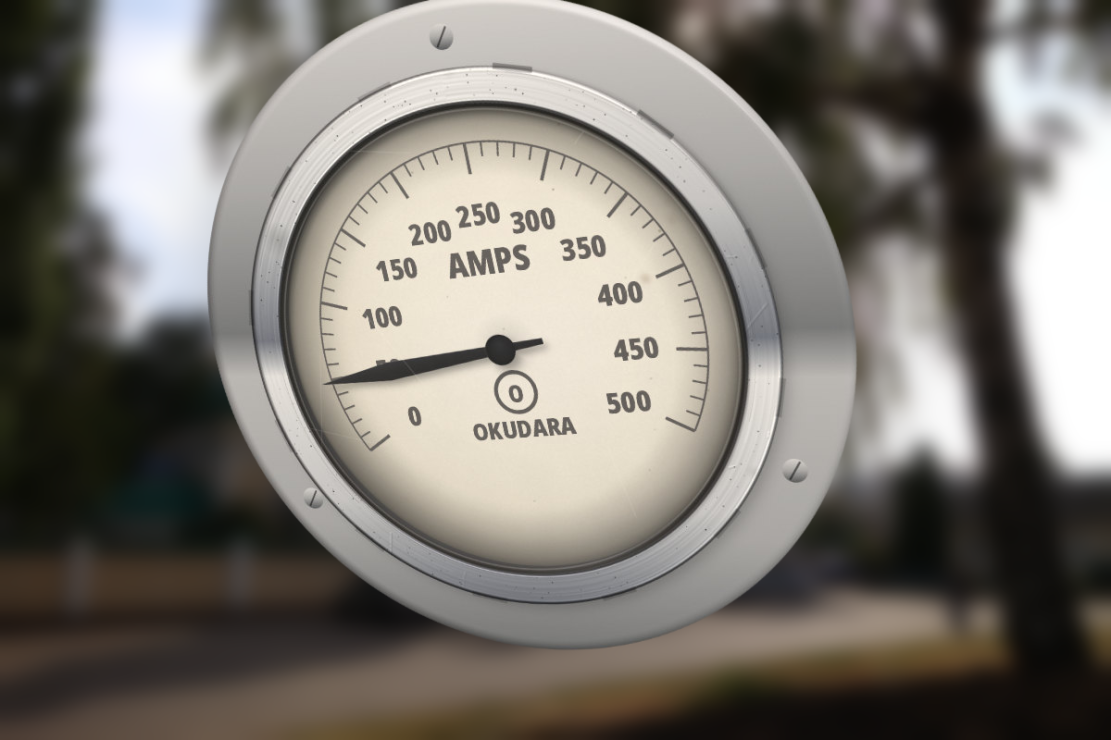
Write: 50 (A)
